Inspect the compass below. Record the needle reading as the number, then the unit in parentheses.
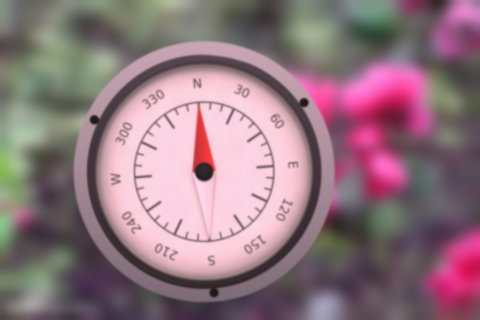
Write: 0 (°)
